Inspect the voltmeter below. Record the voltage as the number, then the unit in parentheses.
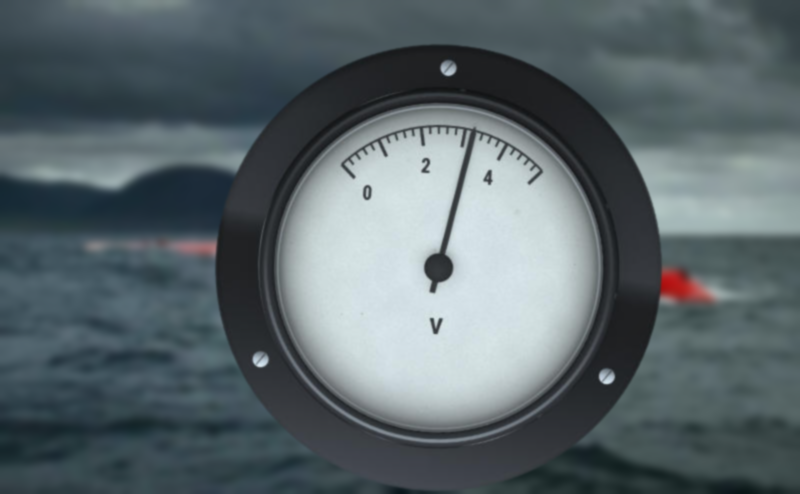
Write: 3.2 (V)
